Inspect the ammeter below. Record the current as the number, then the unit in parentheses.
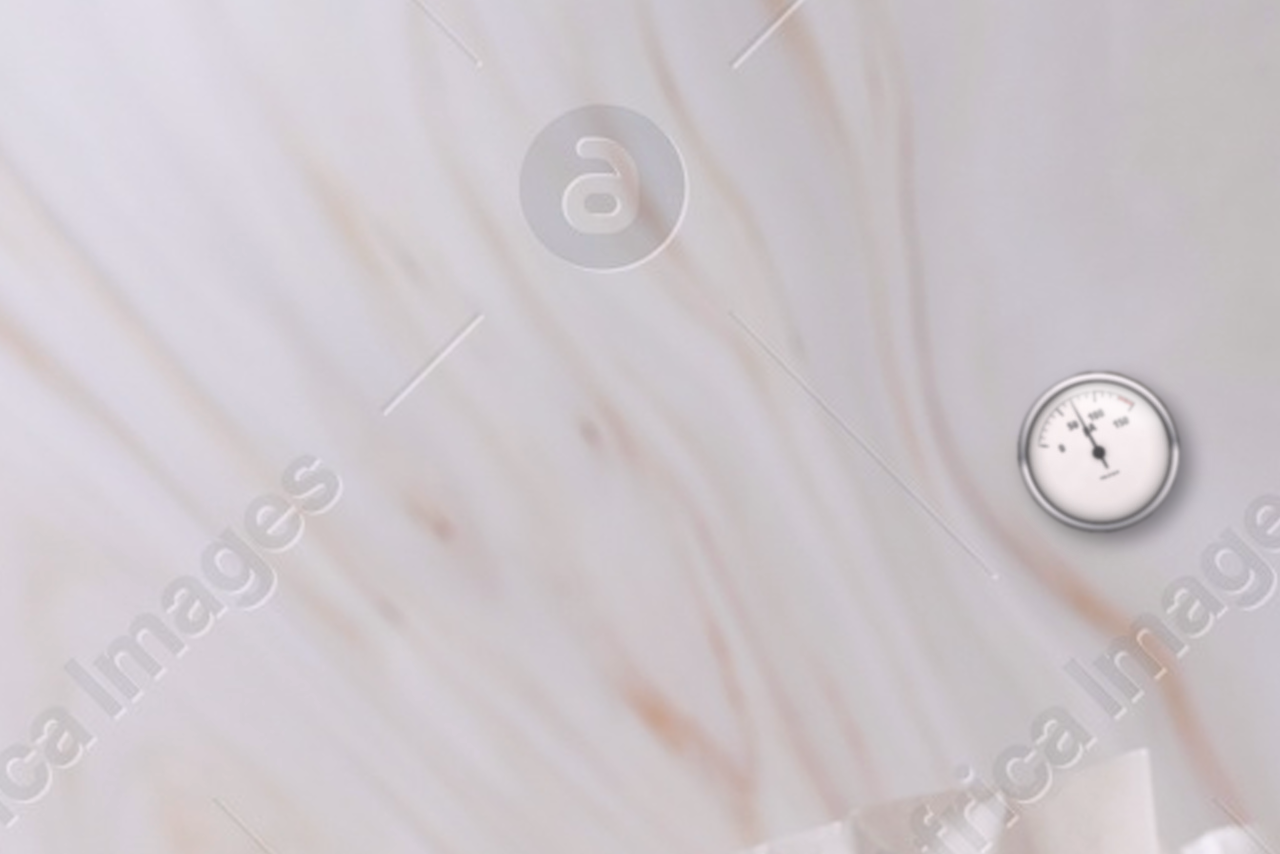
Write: 70 (µA)
